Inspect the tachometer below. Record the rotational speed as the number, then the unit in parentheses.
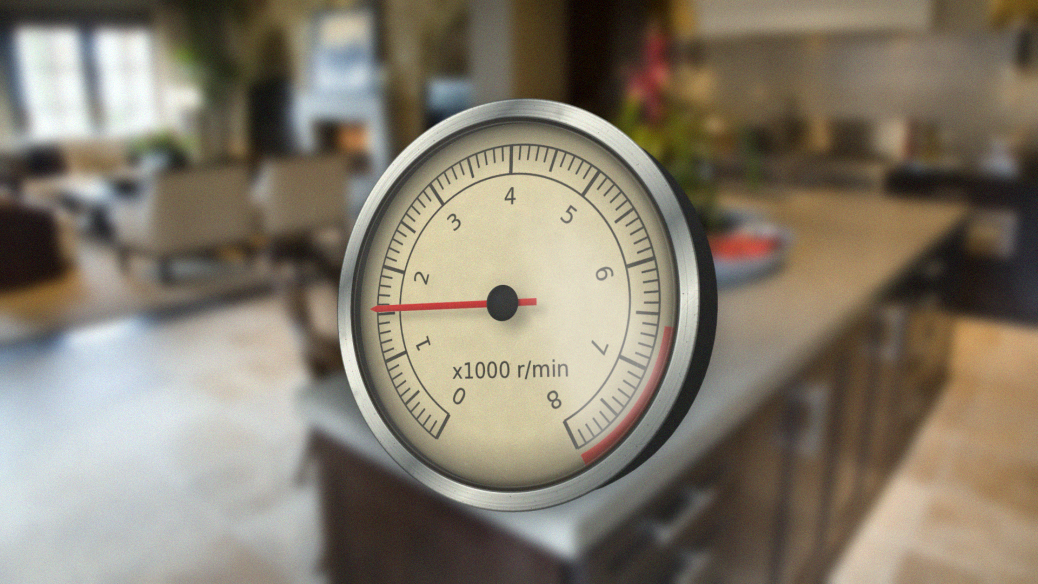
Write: 1550 (rpm)
